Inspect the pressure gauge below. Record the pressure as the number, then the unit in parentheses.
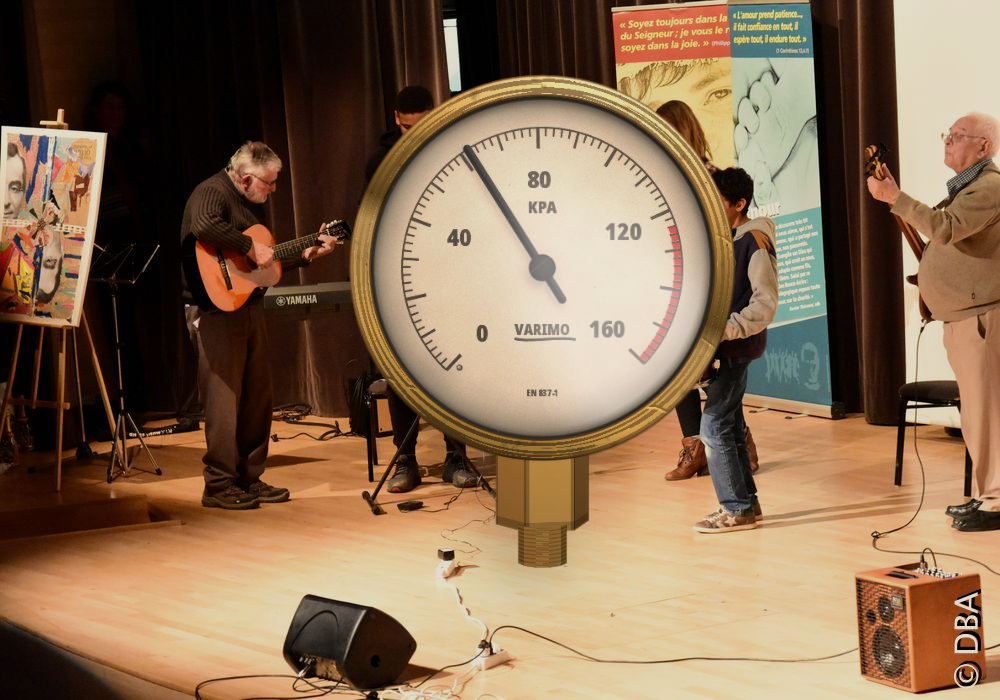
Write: 62 (kPa)
